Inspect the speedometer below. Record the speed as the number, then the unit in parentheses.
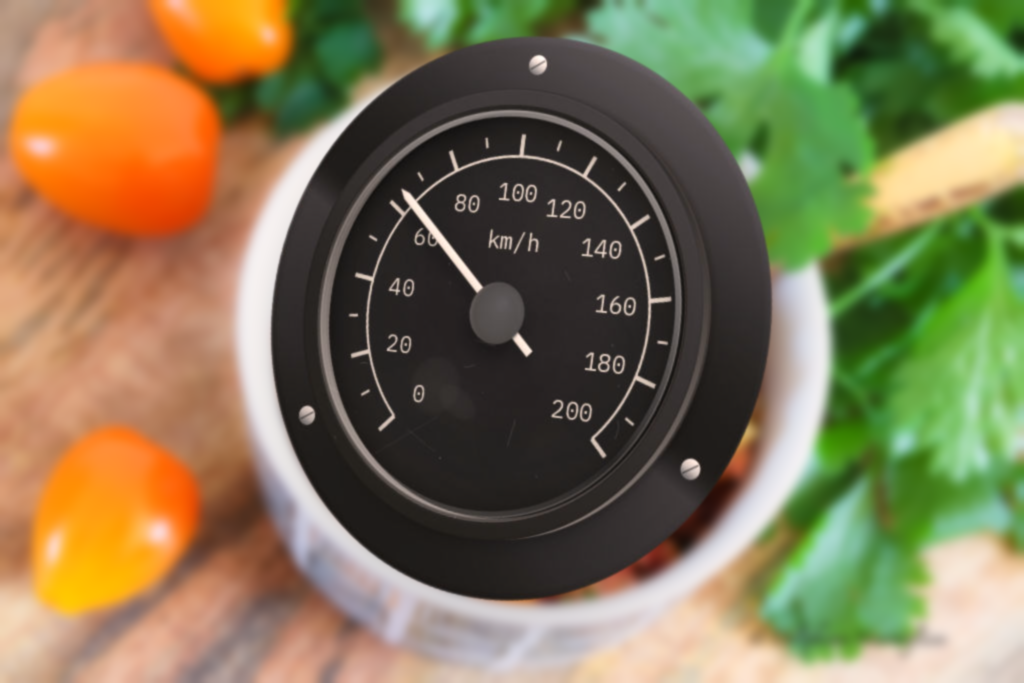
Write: 65 (km/h)
